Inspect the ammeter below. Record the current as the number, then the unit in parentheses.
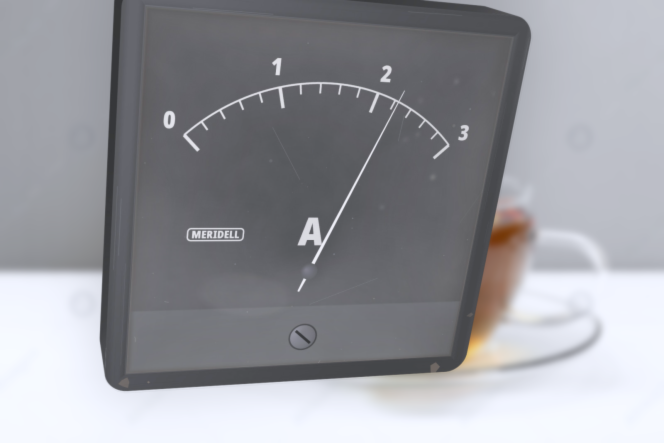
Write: 2.2 (A)
